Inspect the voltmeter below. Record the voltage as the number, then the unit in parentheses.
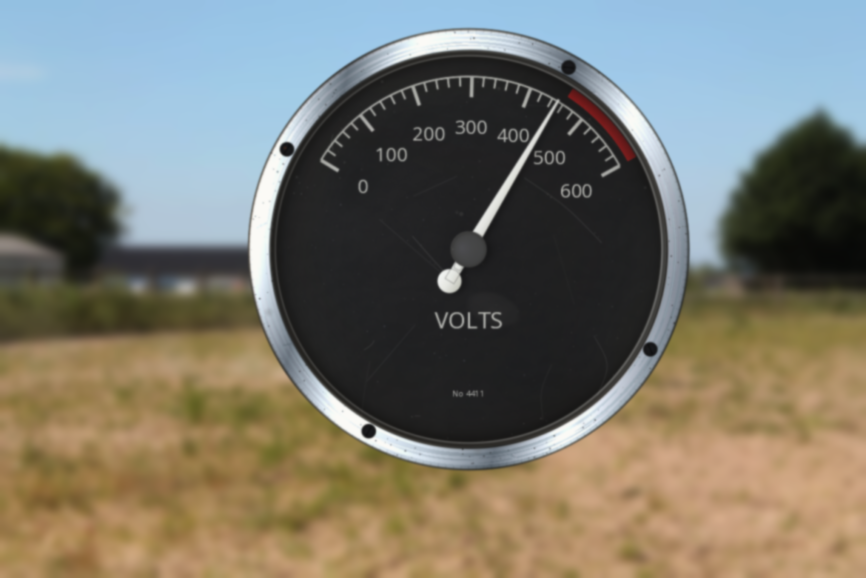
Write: 450 (V)
